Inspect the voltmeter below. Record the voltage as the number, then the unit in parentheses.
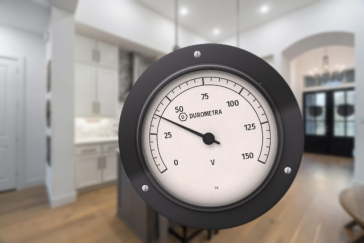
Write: 37.5 (V)
